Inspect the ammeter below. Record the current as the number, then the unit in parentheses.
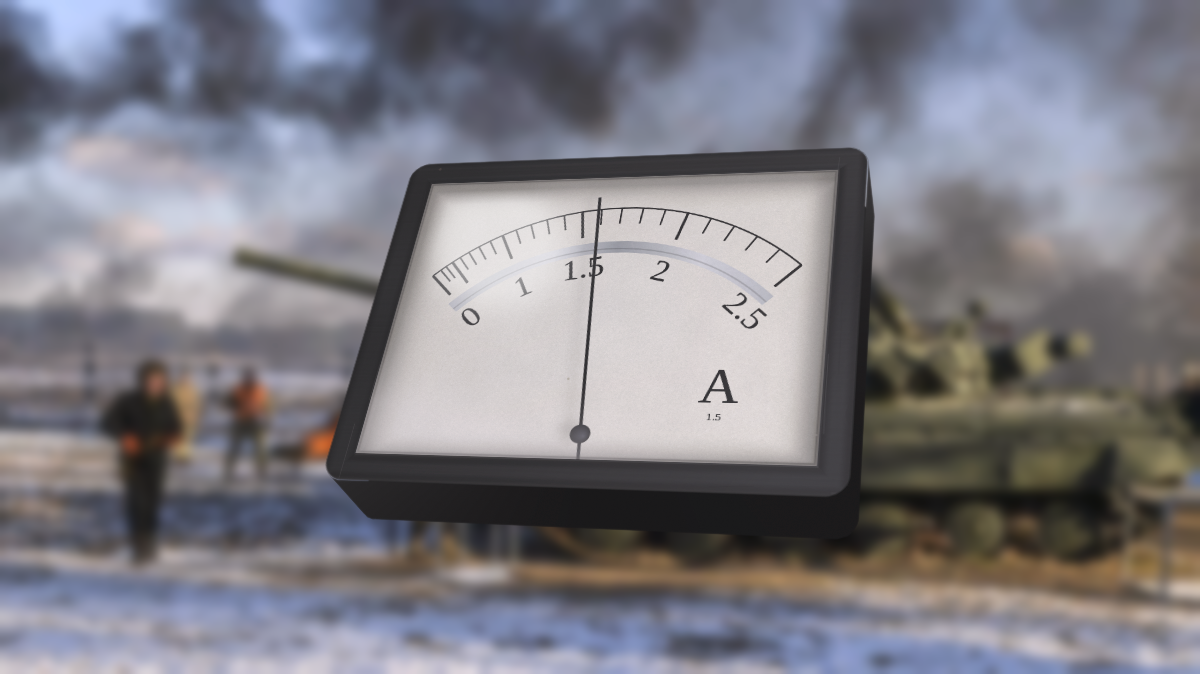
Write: 1.6 (A)
